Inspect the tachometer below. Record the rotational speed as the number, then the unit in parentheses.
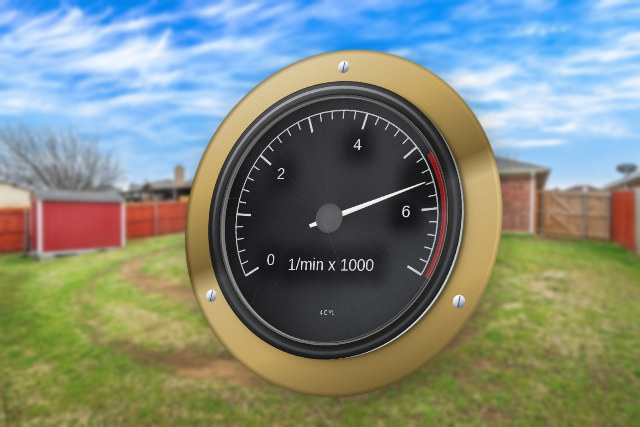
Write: 5600 (rpm)
